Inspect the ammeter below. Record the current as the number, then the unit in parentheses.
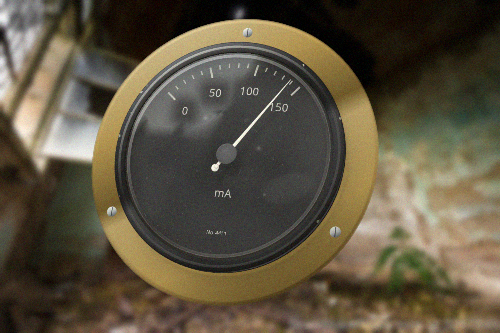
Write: 140 (mA)
